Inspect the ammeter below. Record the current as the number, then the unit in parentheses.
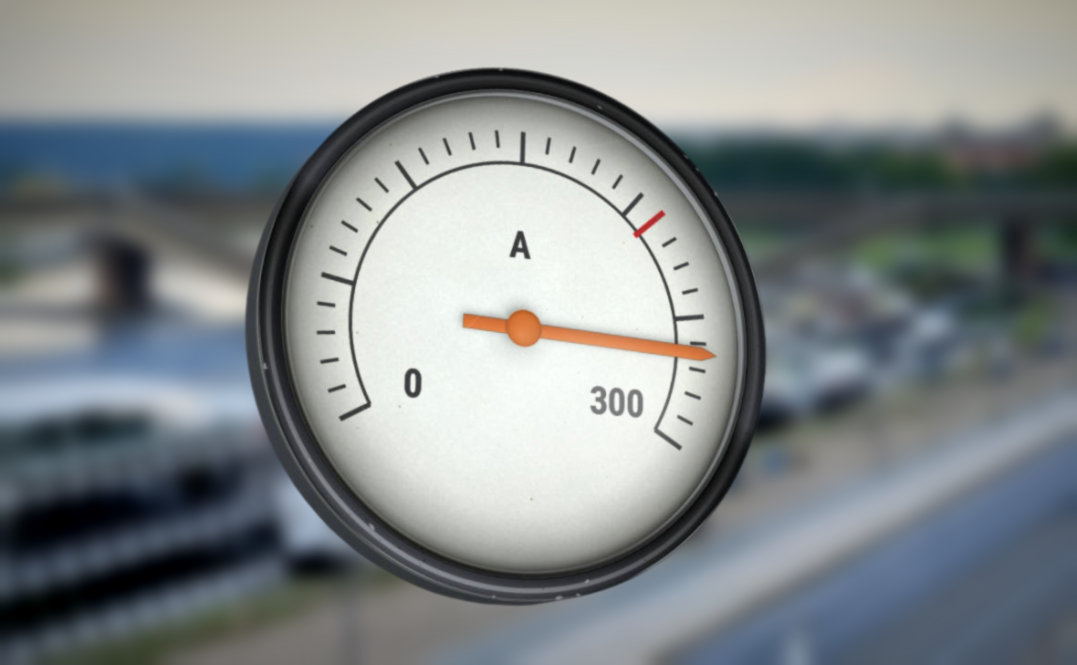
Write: 265 (A)
